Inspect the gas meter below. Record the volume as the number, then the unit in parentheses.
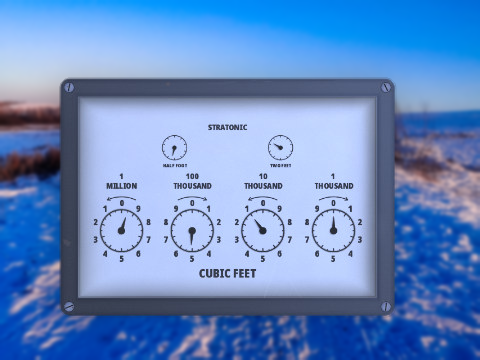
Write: 951000 (ft³)
